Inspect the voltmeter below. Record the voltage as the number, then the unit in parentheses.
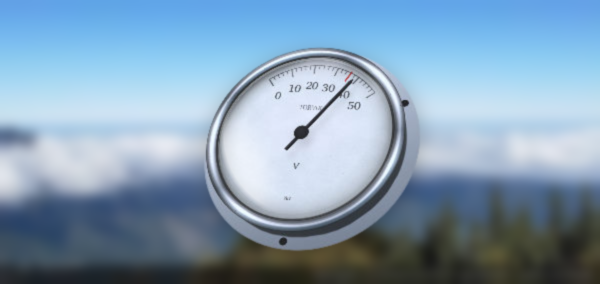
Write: 40 (V)
